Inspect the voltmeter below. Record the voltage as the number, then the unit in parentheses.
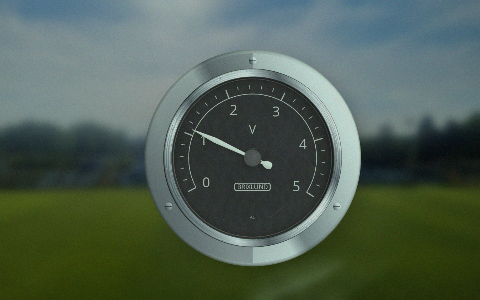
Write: 1.1 (V)
